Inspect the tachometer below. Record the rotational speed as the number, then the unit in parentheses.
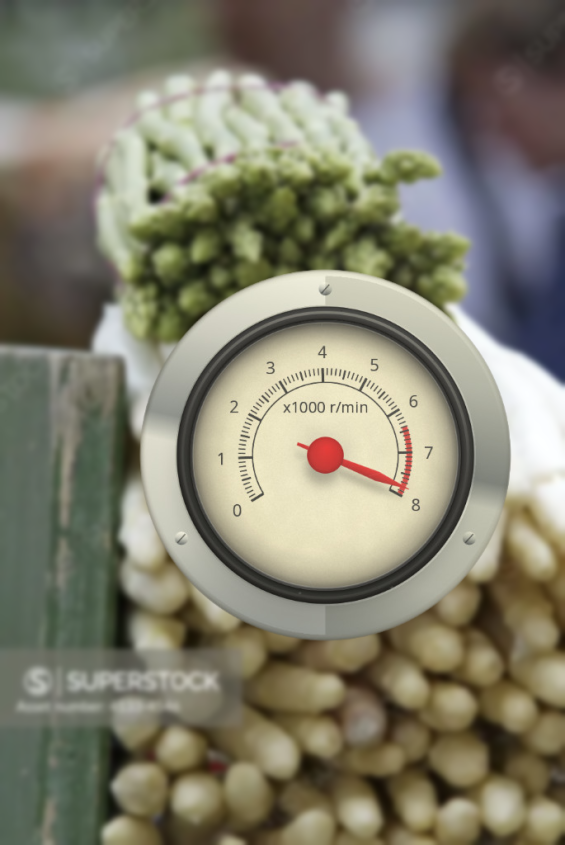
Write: 7800 (rpm)
